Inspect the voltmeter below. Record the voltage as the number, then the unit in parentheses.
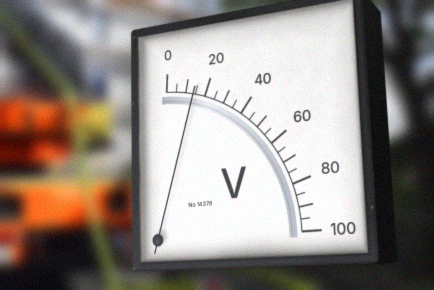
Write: 15 (V)
